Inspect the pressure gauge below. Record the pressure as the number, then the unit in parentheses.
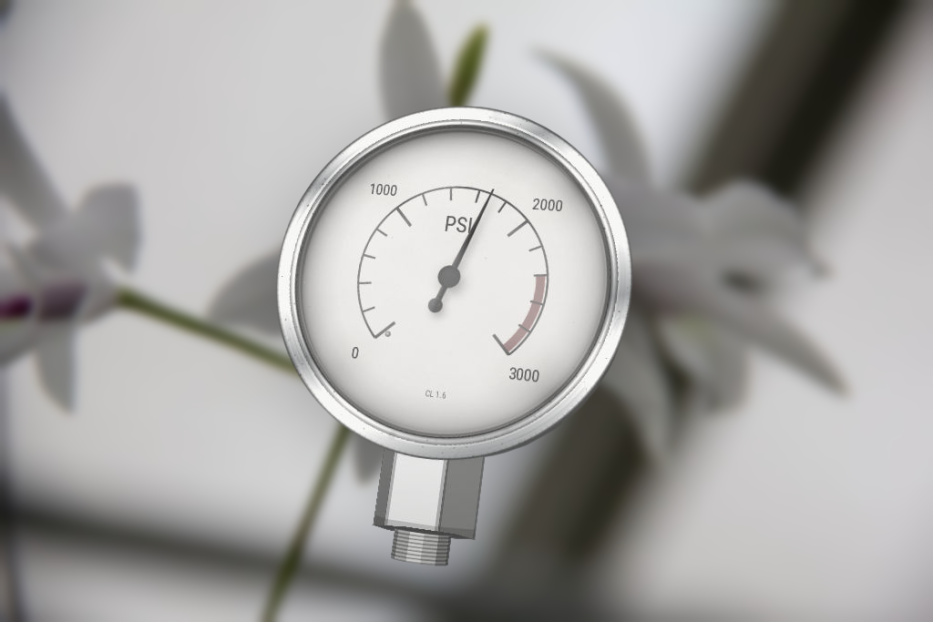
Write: 1700 (psi)
